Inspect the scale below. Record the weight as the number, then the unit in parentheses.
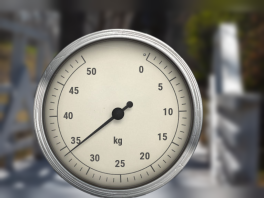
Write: 34 (kg)
